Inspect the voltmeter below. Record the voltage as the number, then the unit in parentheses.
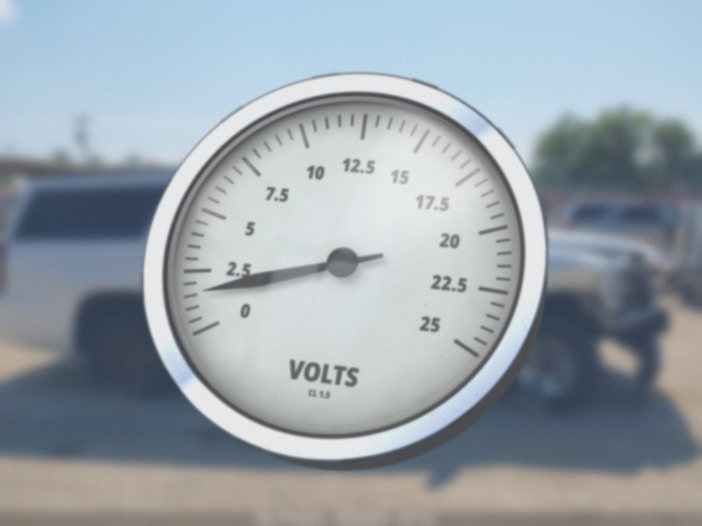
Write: 1.5 (V)
